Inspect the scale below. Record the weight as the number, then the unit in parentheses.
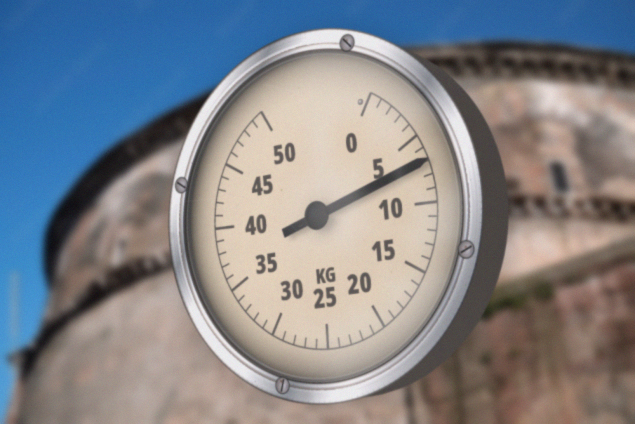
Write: 7 (kg)
